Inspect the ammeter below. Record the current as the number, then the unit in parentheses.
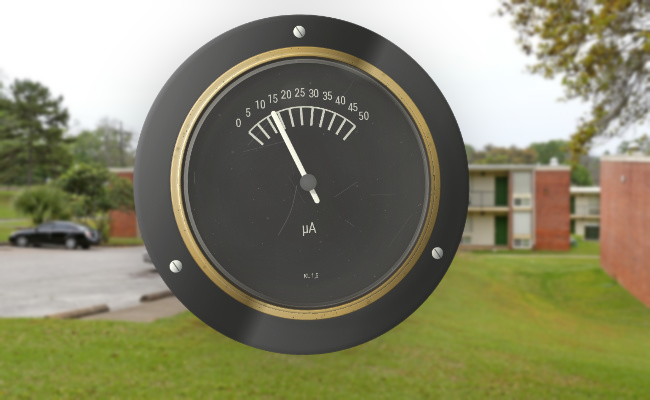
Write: 12.5 (µA)
